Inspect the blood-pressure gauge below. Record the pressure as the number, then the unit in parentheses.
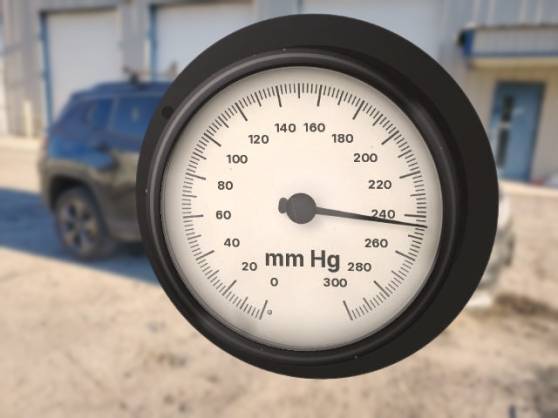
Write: 244 (mmHg)
